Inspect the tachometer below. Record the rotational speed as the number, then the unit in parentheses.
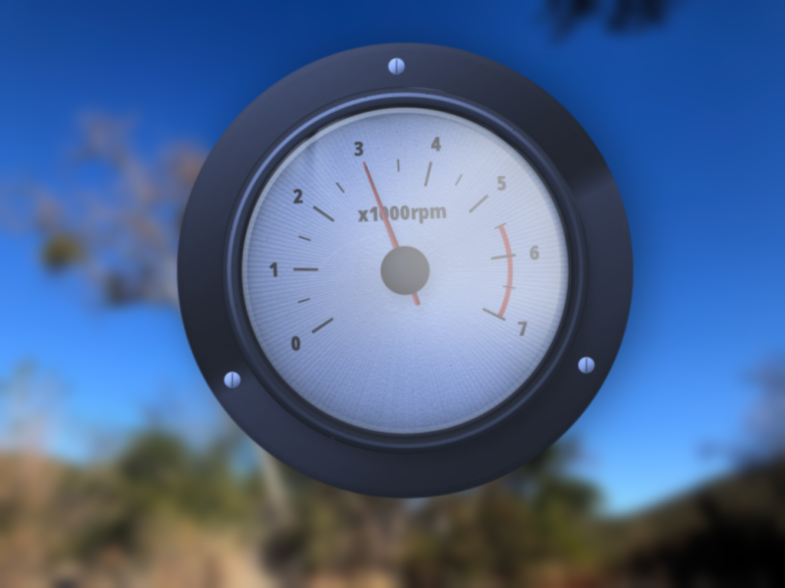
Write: 3000 (rpm)
